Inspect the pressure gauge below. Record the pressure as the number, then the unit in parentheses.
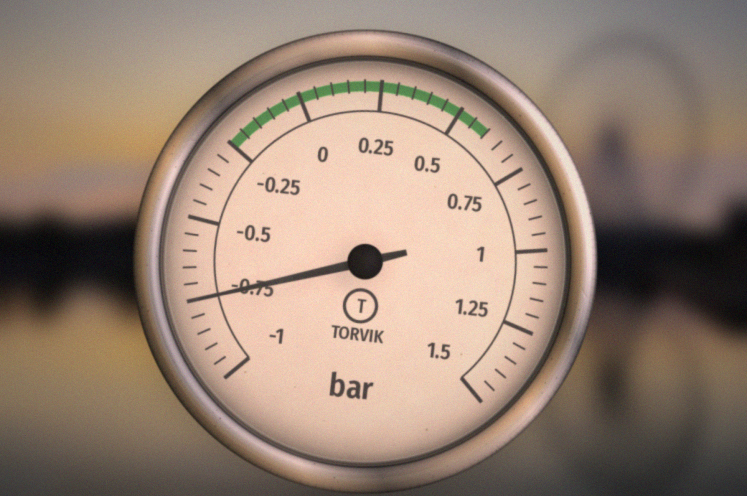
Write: -0.75 (bar)
